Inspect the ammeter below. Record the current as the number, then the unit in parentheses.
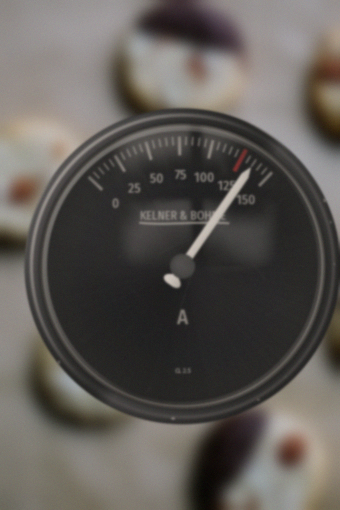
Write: 135 (A)
